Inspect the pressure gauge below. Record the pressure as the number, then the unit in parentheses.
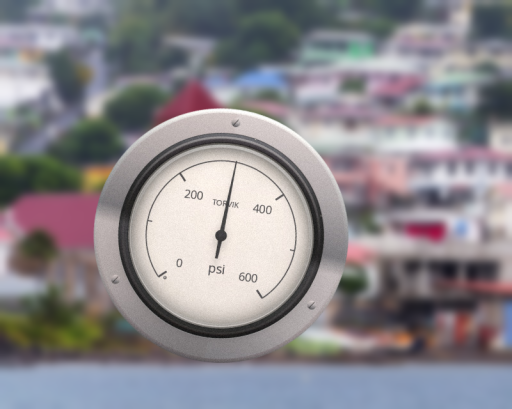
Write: 300 (psi)
